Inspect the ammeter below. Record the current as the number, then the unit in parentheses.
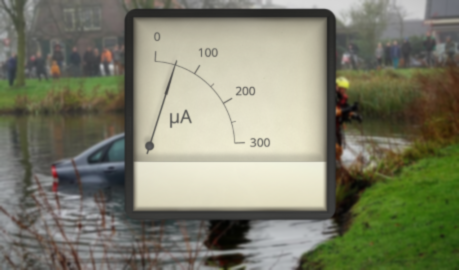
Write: 50 (µA)
